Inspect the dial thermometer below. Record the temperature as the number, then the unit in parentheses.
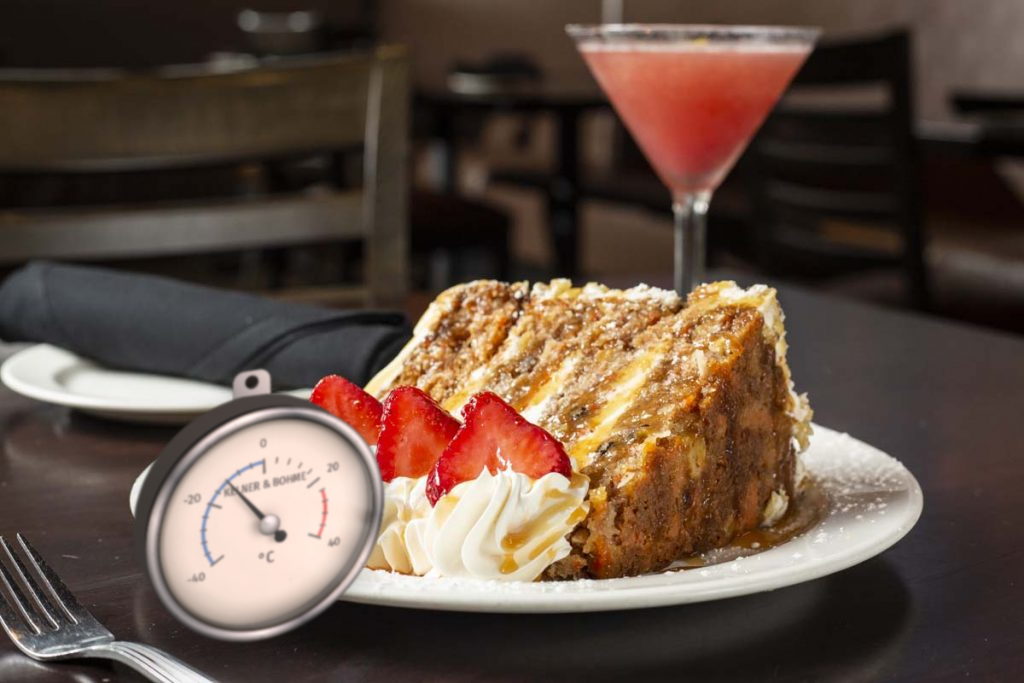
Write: -12 (°C)
